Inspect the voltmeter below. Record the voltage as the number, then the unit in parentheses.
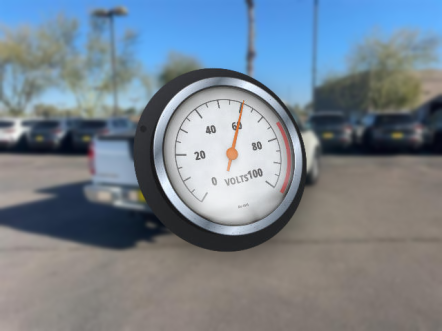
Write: 60 (V)
